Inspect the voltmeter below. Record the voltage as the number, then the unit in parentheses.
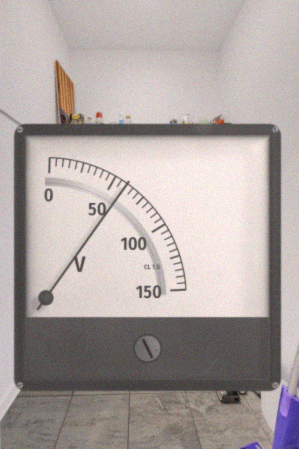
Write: 60 (V)
